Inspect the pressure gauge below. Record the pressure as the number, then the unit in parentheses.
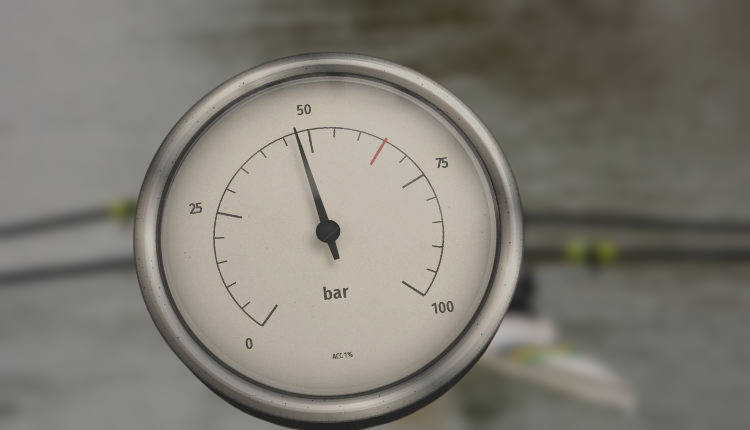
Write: 47.5 (bar)
